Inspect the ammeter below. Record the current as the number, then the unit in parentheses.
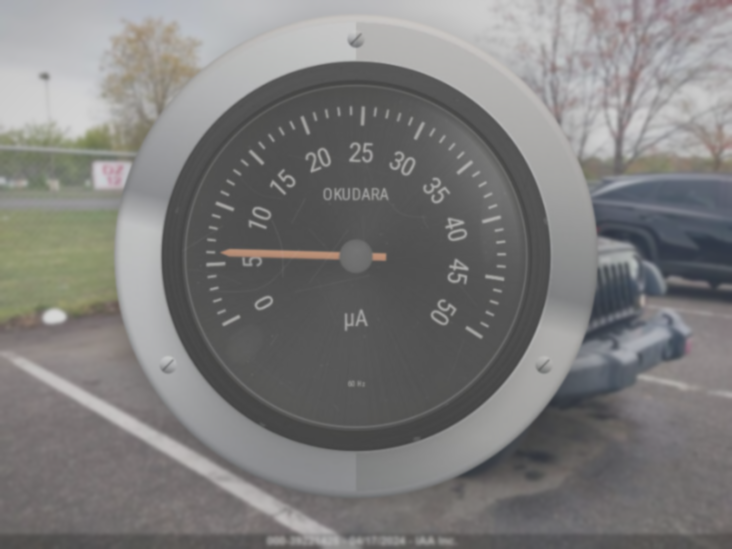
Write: 6 (µA)
